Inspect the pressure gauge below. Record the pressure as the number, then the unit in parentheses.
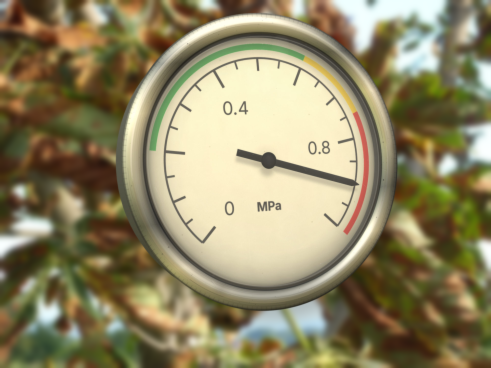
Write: 0.9 (MPa)
